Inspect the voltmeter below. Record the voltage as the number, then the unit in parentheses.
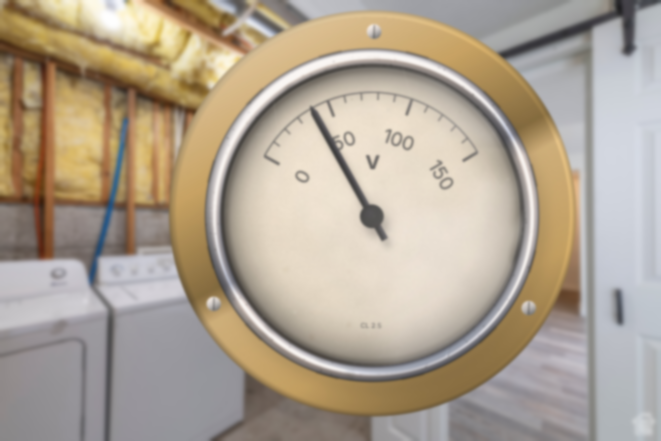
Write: 40 (V)
